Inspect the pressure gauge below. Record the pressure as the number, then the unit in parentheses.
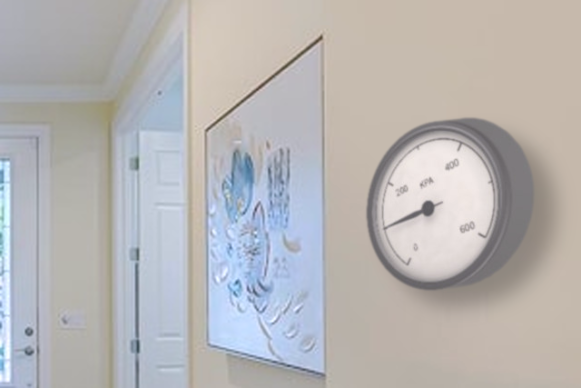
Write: 100 (kPa)
